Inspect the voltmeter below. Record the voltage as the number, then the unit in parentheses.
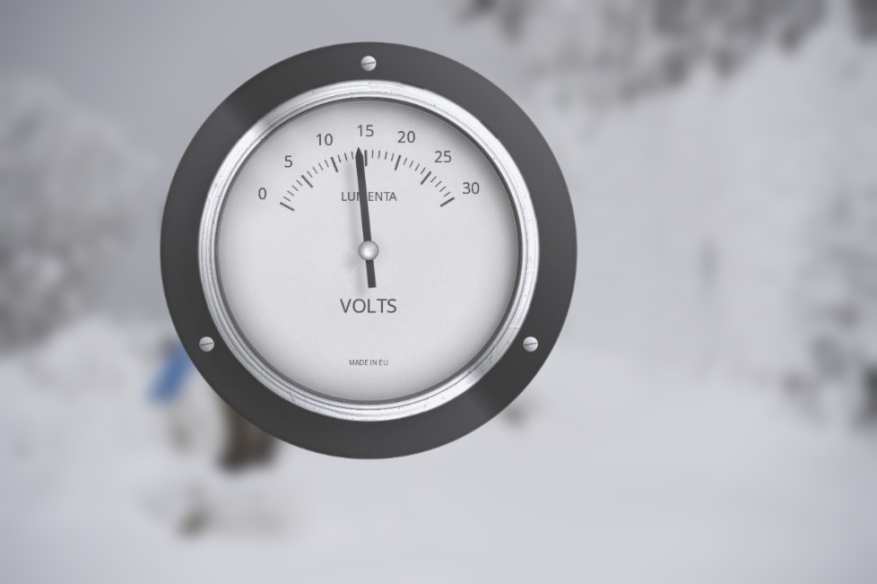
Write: 14 (V)
